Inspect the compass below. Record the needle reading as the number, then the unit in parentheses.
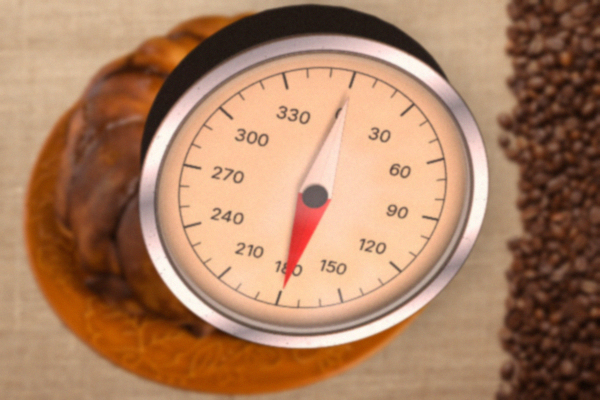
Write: 180 (°)
